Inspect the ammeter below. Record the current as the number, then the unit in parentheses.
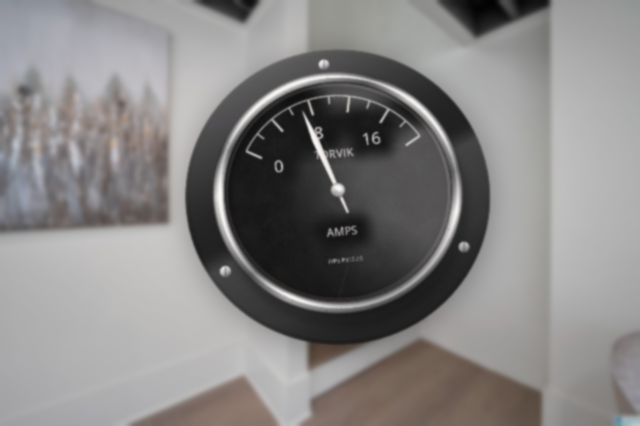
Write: 7 (A)
